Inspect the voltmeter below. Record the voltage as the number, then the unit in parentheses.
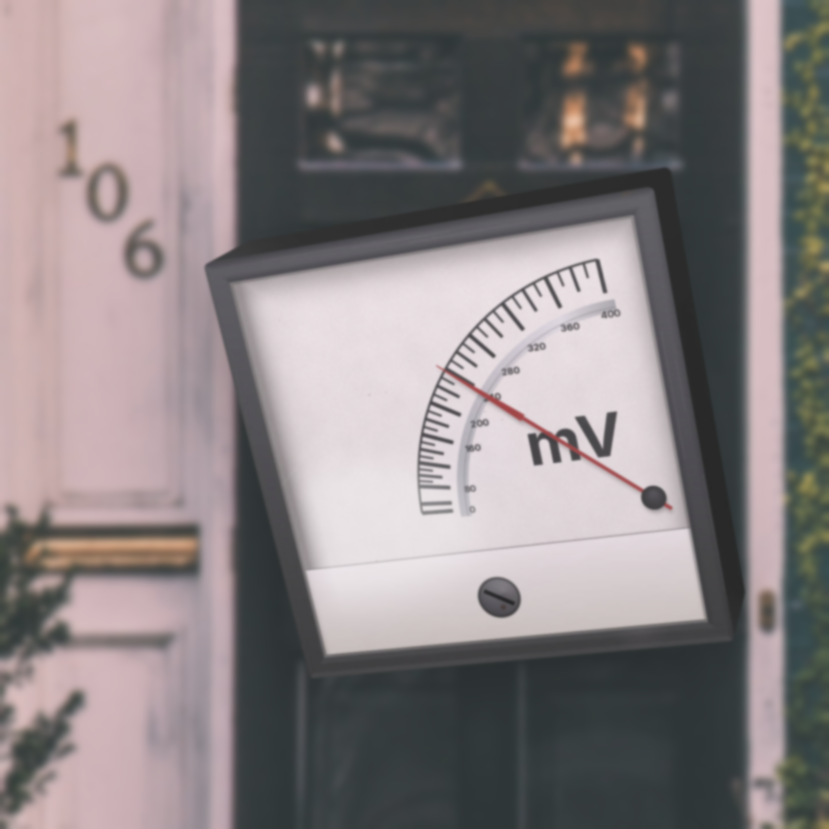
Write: 240 (mV)
